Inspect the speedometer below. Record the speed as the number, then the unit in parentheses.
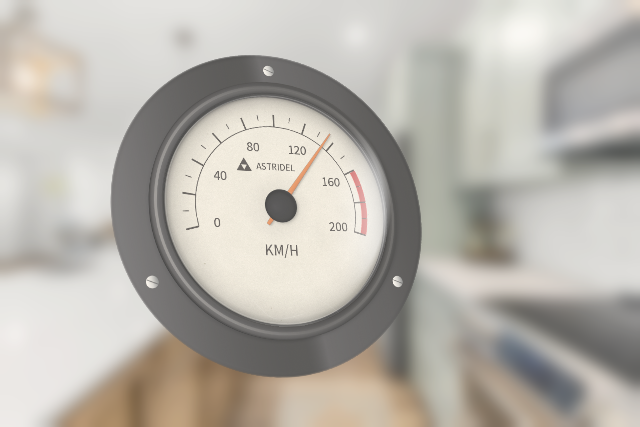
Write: 135 (km/h)
